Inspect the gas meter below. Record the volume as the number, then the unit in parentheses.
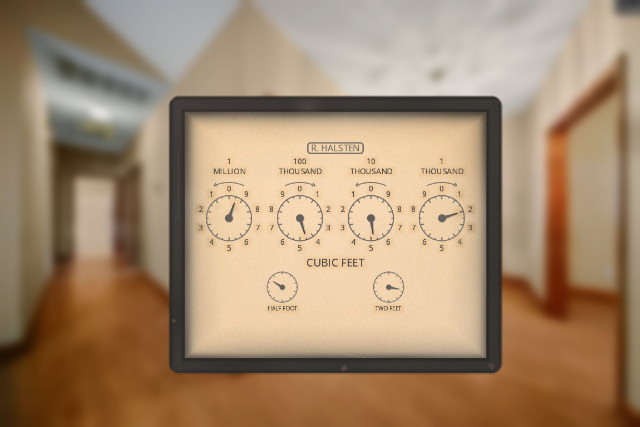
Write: 945200 (ft³)
